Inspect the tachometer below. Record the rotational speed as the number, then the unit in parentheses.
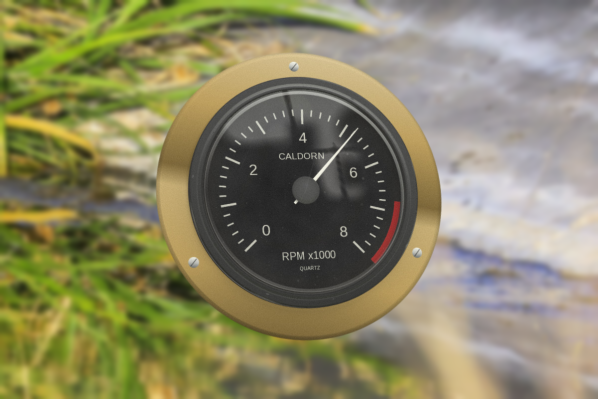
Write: 5200 (rpm)
